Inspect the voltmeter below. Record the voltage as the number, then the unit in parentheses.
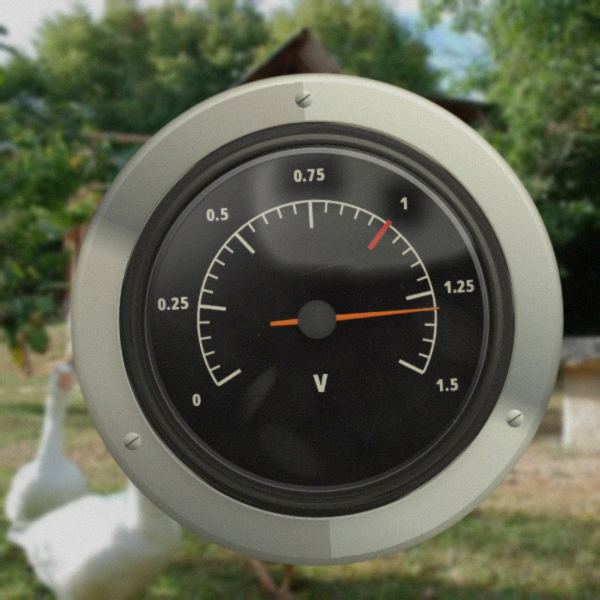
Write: 1.3 (V)
